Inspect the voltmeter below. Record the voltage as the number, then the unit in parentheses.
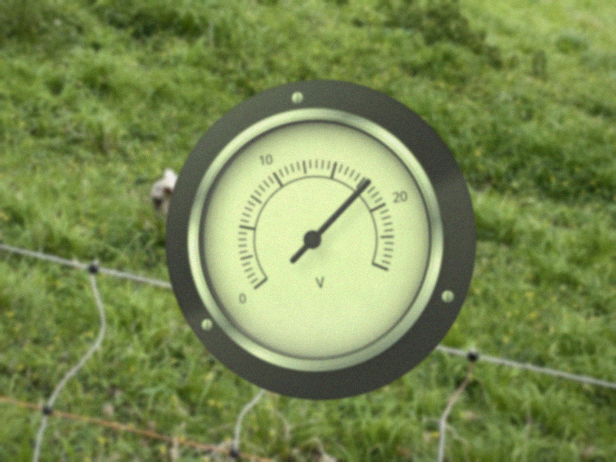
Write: 18 (V)
